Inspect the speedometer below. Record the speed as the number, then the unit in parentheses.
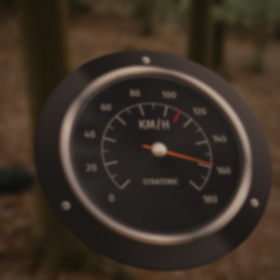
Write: 160 (km/h)
